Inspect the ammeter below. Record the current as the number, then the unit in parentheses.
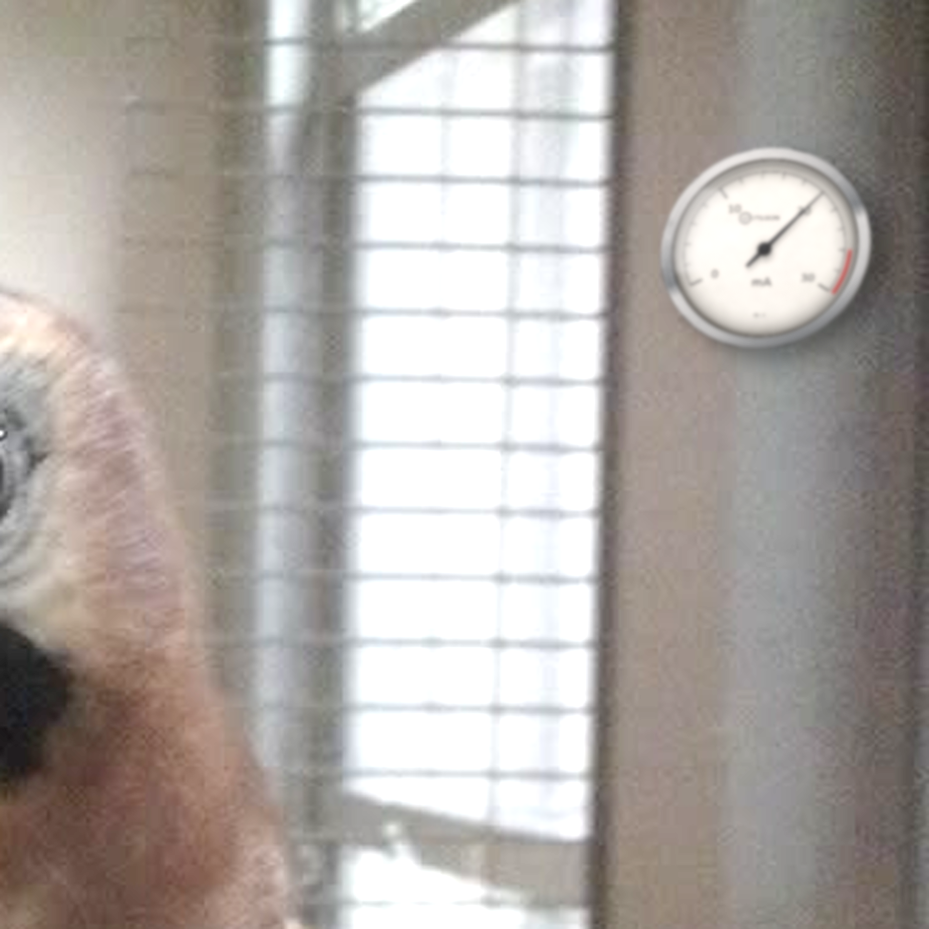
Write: 20 (mA)
